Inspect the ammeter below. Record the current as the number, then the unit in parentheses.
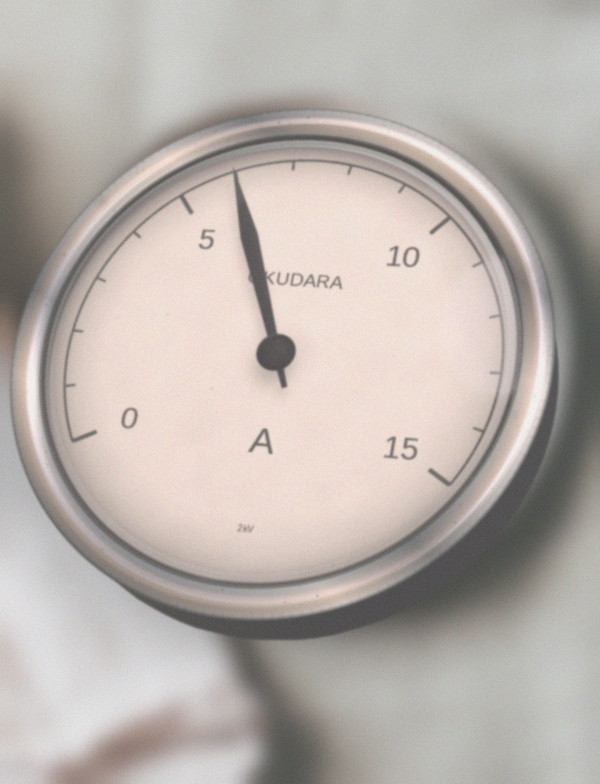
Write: 6 (A)
